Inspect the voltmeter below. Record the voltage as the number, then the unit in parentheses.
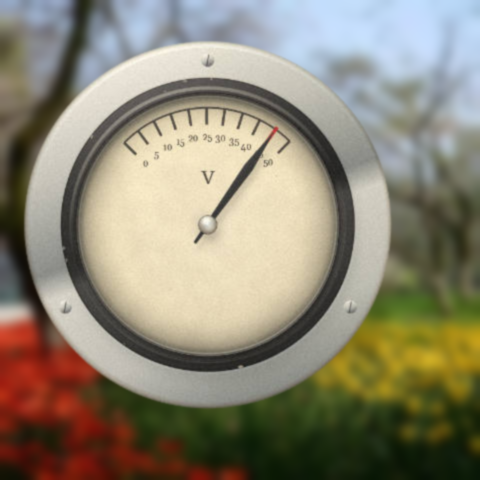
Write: 45 (V)
